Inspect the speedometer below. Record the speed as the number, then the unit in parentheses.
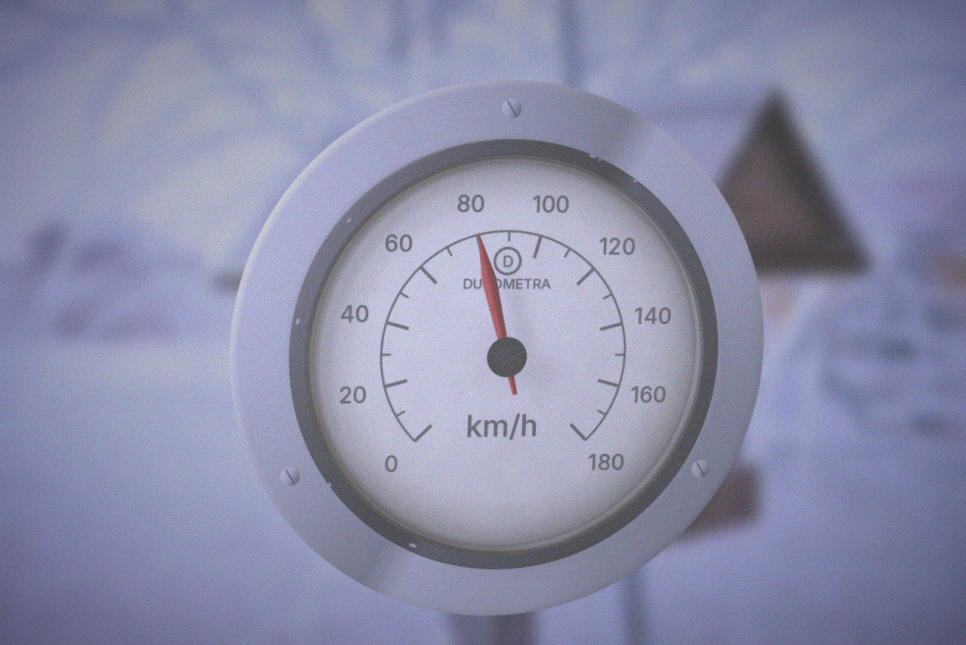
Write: 80 (km/h)
